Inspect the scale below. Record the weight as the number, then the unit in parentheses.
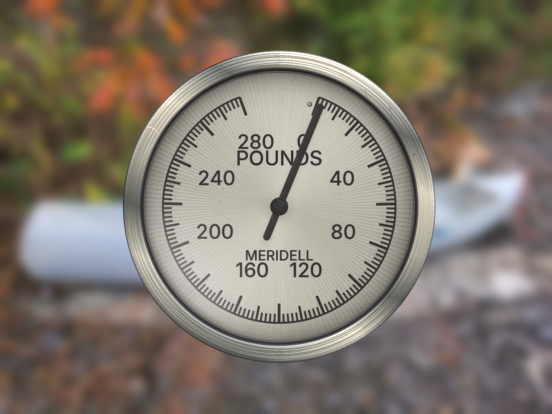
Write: 2 (lb)
